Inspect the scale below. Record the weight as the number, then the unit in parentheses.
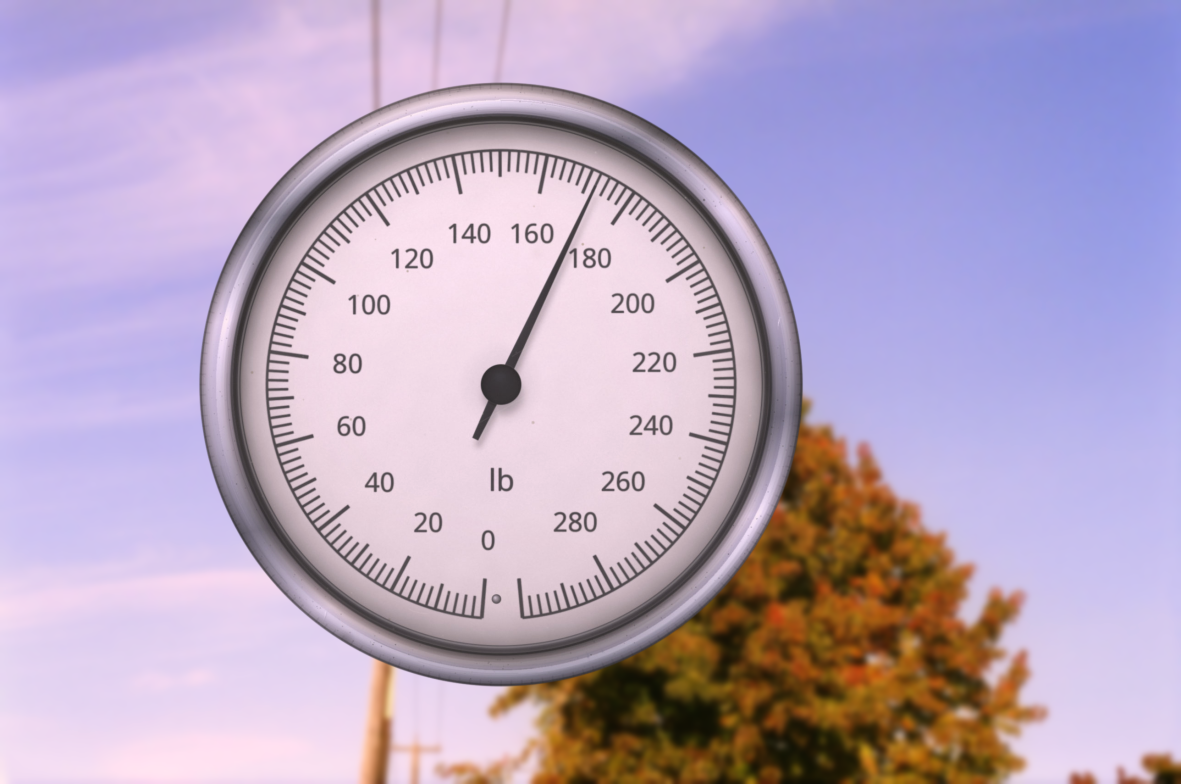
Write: 172 (lb)
